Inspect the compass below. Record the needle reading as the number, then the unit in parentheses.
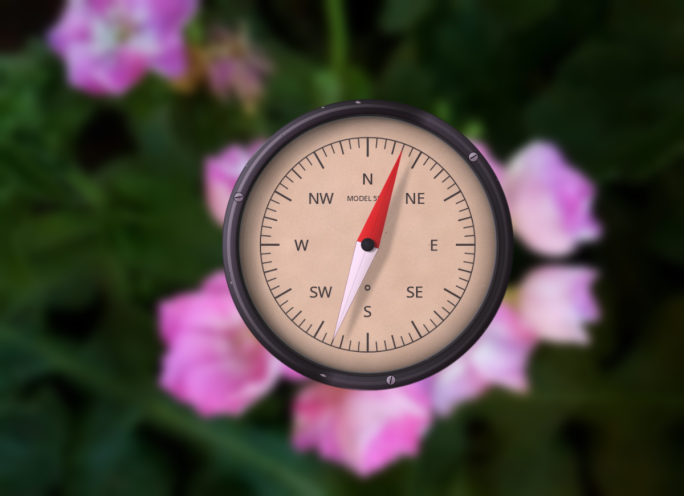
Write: 20 (°)
